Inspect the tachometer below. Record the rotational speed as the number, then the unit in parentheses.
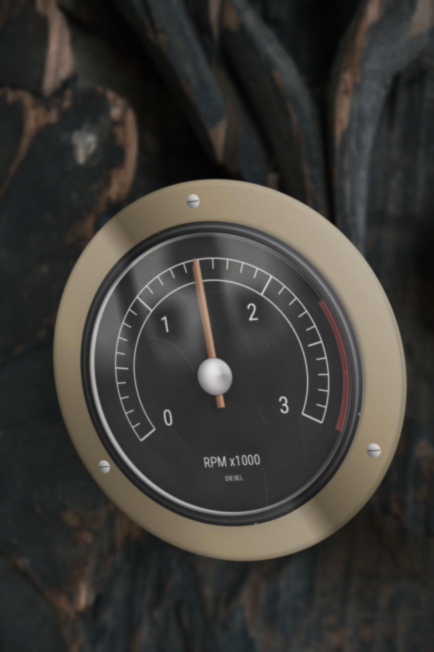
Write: 1500 (rpm)
